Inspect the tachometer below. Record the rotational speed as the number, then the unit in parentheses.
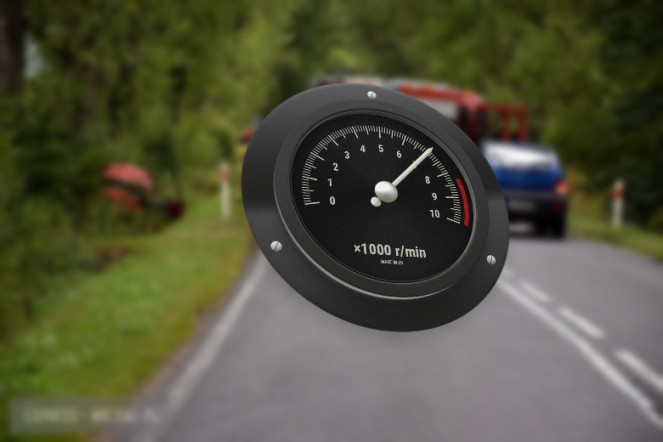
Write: 7000 (rpm)
